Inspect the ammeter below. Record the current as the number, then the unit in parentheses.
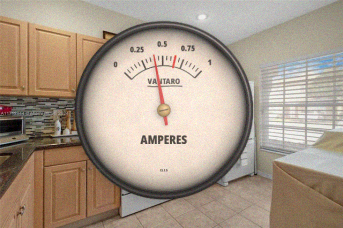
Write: 0.4 (A)
